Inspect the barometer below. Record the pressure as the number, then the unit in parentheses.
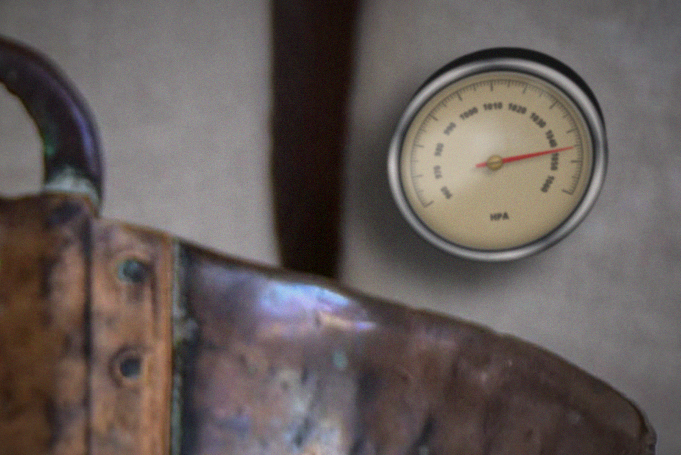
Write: 1045 (hPa)
